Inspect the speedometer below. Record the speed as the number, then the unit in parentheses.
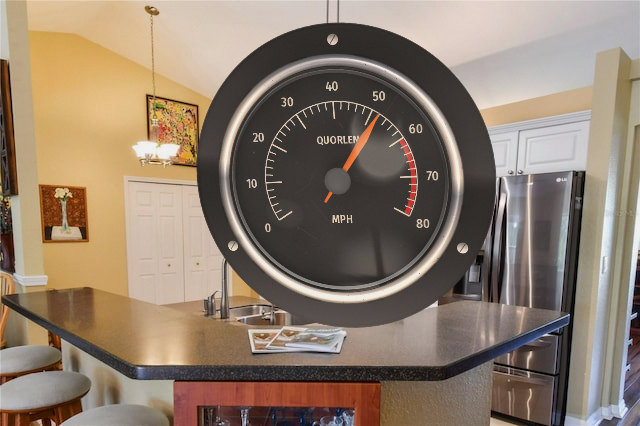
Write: 52 (mph)
